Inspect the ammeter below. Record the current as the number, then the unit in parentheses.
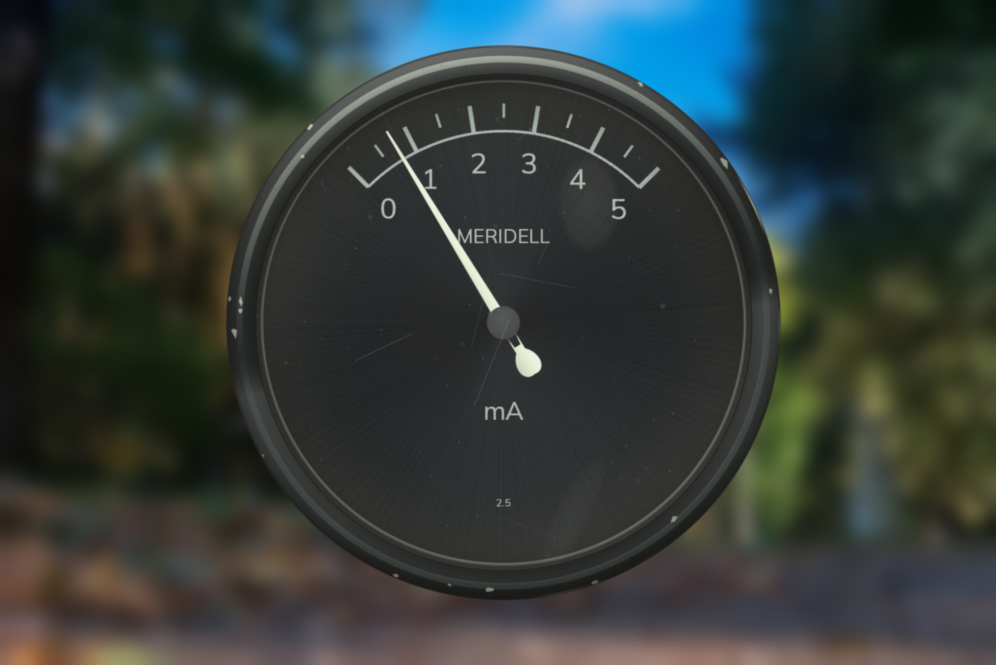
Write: 0.75 (mA)
